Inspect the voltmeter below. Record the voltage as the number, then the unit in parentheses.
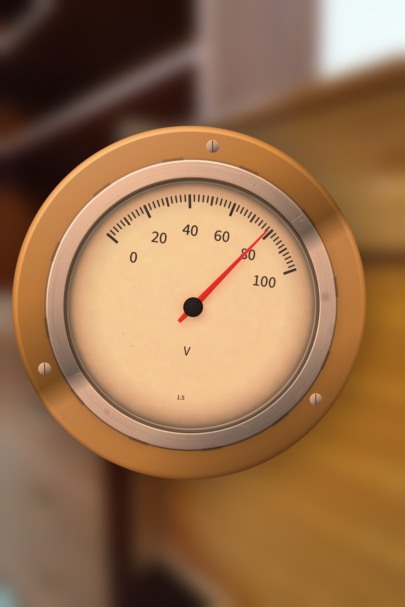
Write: 78 (V)
